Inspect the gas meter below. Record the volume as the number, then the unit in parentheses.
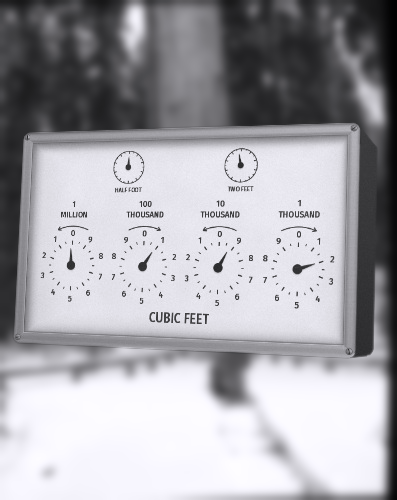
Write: 9200 (ft³)
